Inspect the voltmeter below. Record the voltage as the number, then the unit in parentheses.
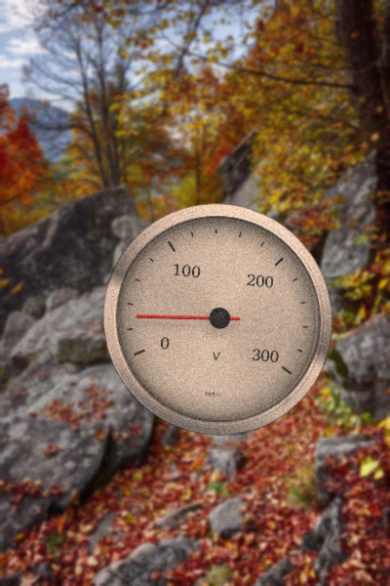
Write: 30 (V)
